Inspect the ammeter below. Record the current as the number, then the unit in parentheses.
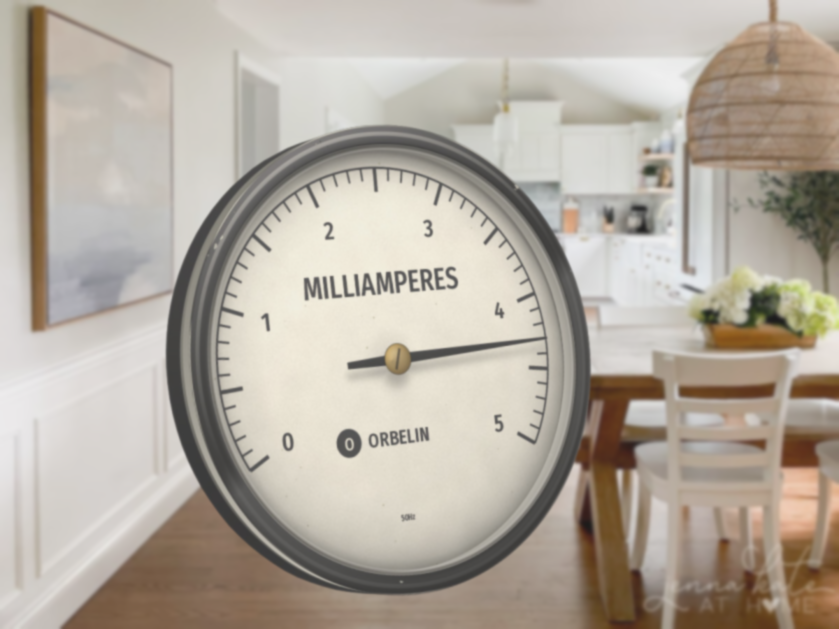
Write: 4.3 (mA)
